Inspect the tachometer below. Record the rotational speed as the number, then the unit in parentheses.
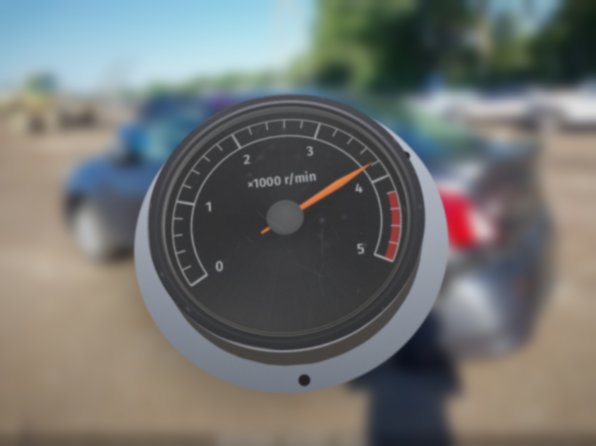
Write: 3800 (rpm)
